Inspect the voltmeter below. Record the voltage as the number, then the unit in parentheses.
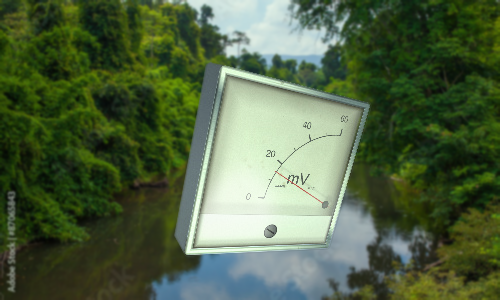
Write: 15 (mV)
